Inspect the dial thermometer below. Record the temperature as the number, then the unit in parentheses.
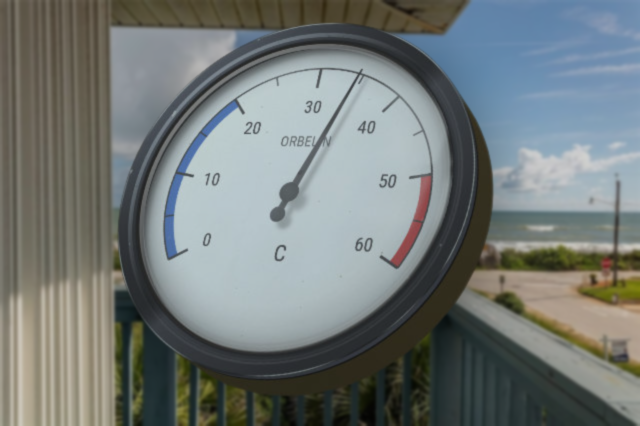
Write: 35 (°C)
